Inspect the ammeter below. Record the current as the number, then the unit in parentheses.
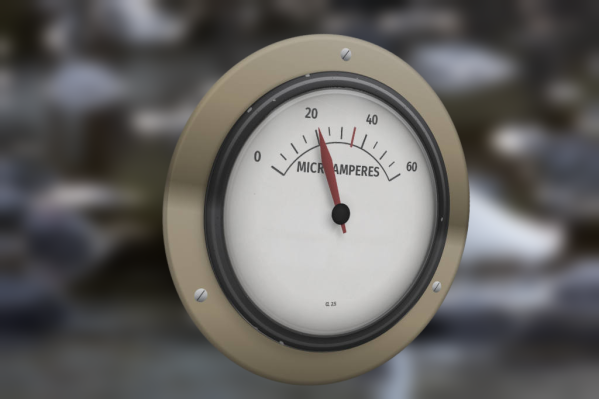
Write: 20 (µA)
